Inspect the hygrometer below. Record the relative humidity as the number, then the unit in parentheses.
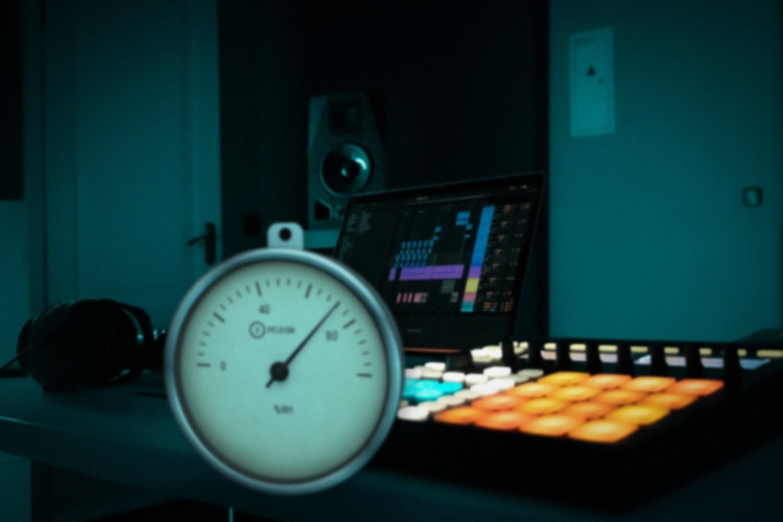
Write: 72 (%)
